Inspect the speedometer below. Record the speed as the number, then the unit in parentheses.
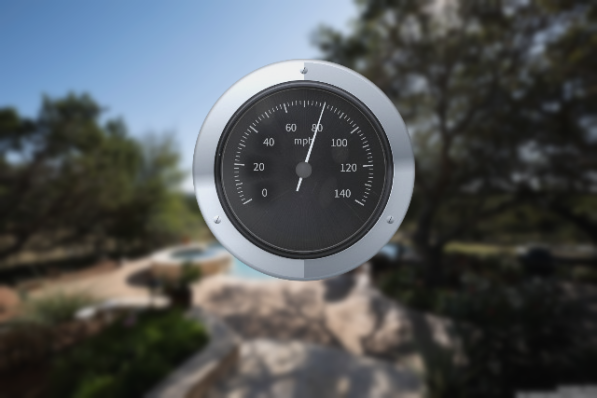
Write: 80 (mph)
